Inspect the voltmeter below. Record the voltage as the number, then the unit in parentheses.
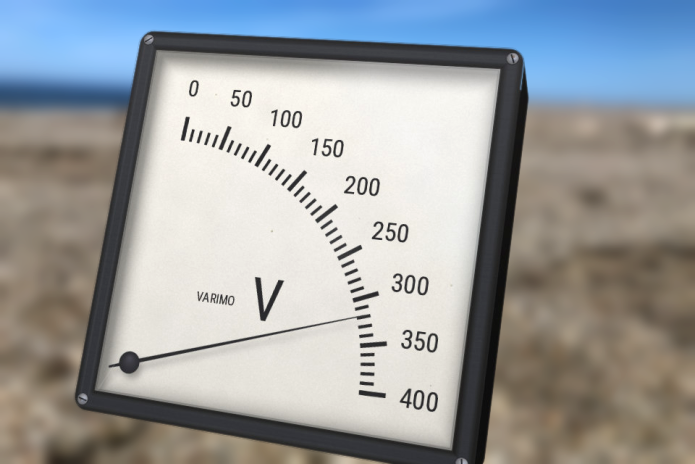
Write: 320 (V)
